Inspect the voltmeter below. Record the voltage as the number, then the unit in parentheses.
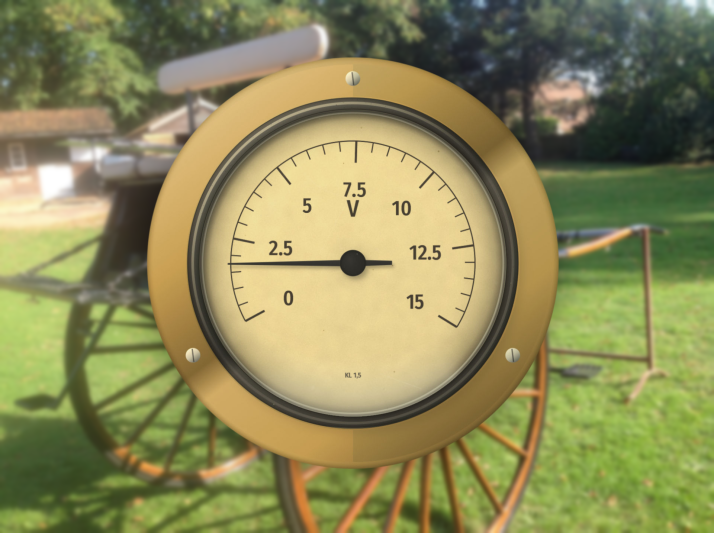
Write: 1.75 (V)
